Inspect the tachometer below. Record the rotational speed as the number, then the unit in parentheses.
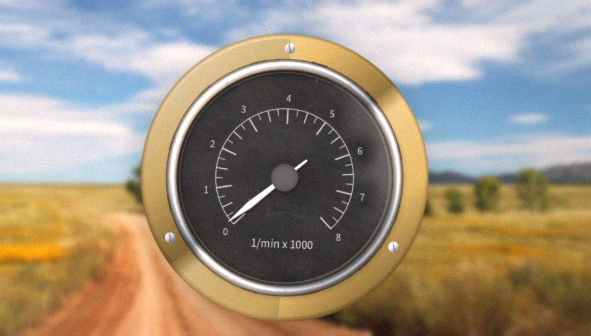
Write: 125 (rpm)
